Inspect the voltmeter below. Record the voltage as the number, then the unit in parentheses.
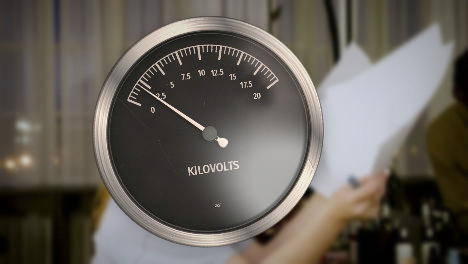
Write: 2 (kV)
